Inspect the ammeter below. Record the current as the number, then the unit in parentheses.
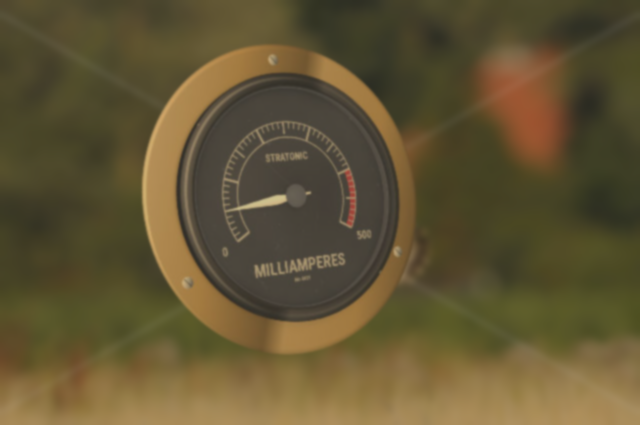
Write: 50 (mA)
